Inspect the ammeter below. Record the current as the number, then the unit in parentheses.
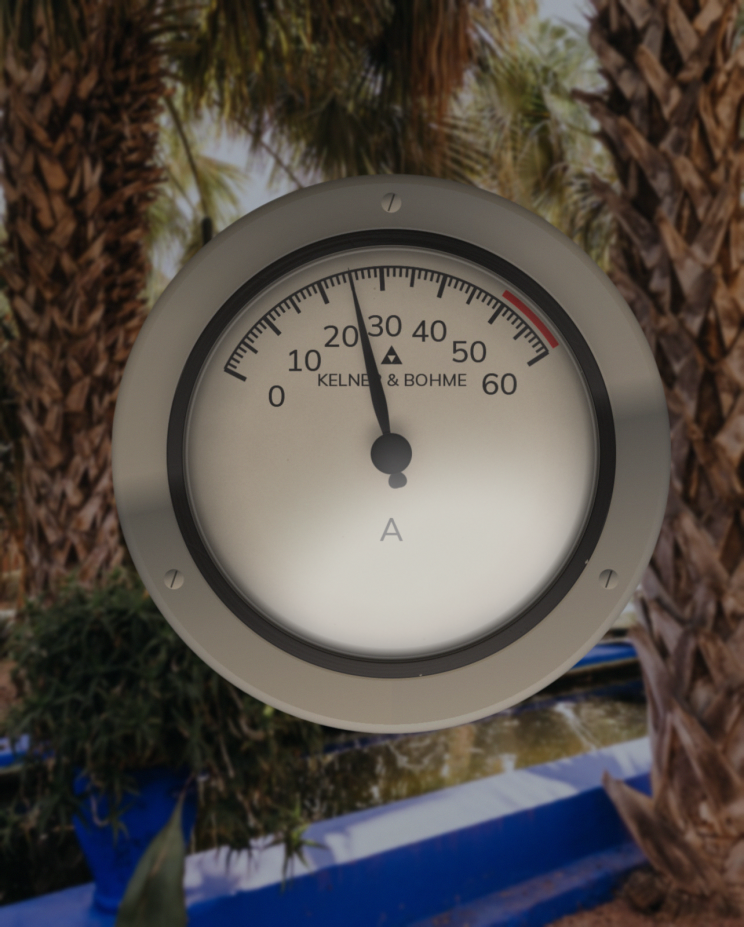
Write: 25 (A)
